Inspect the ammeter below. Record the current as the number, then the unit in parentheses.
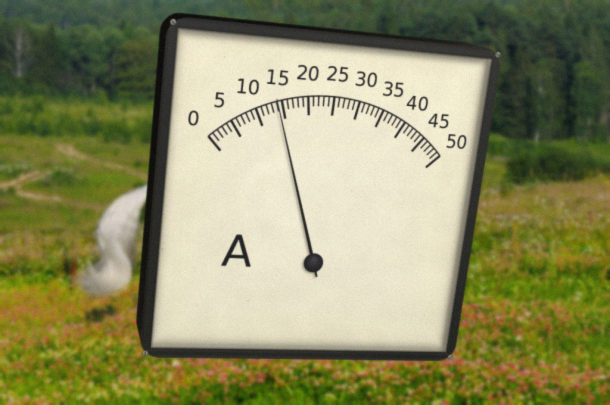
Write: 14 (A)
